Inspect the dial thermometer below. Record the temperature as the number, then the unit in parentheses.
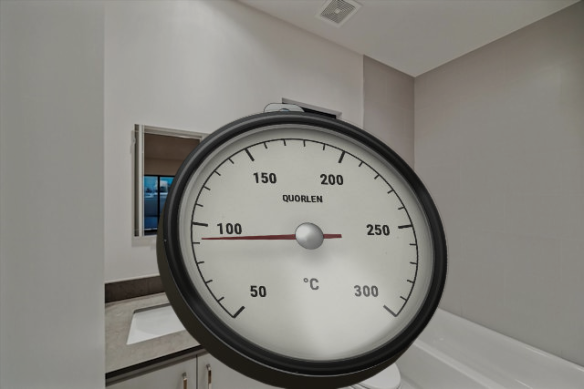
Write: 90 (°C)
